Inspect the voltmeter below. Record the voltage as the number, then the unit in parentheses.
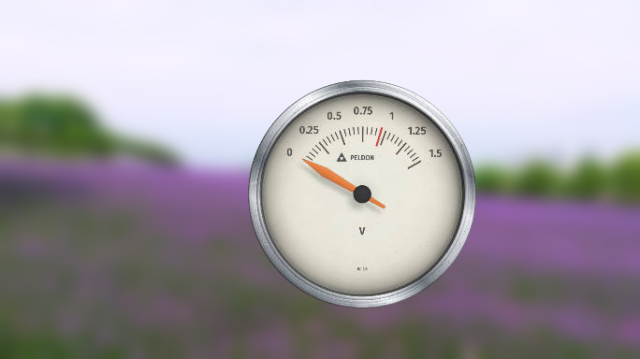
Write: 0 (V)
